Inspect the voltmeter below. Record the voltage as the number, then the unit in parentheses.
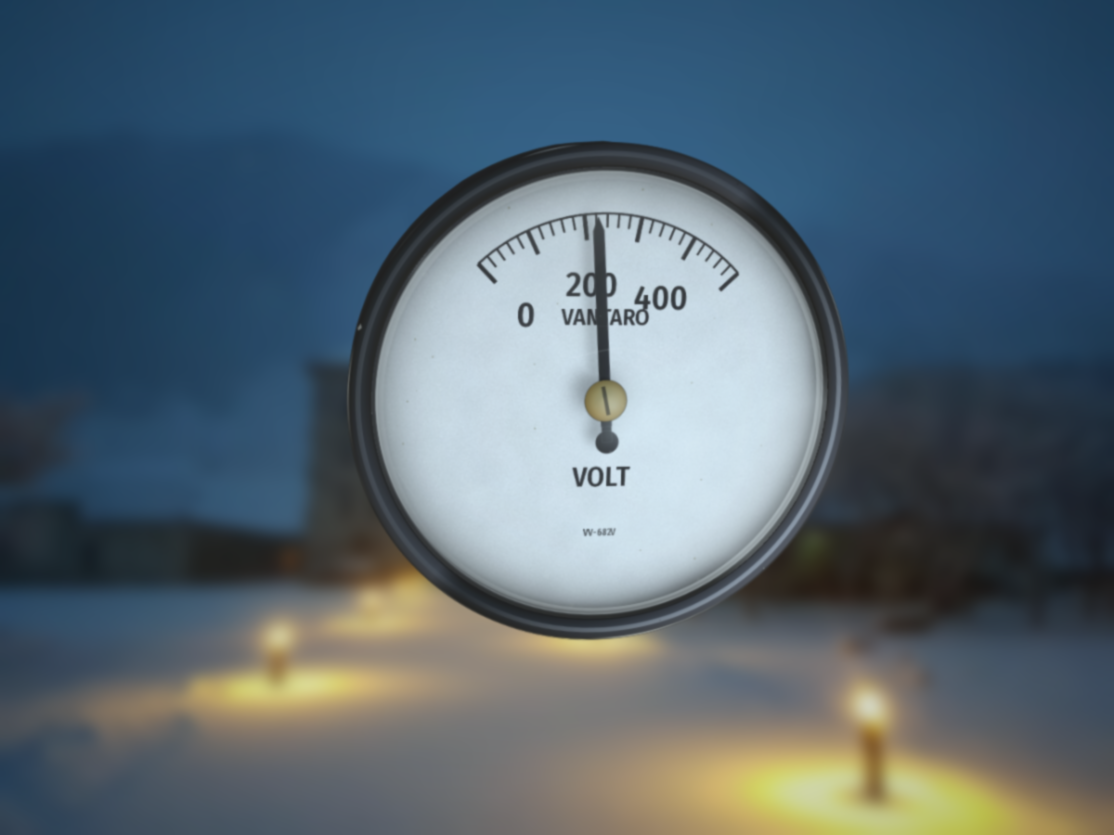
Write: 220 (V)
